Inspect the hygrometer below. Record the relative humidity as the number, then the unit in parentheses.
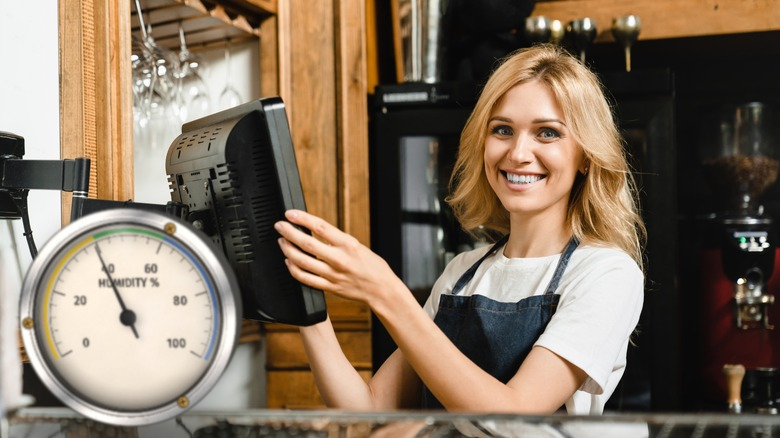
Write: 40 (%)
